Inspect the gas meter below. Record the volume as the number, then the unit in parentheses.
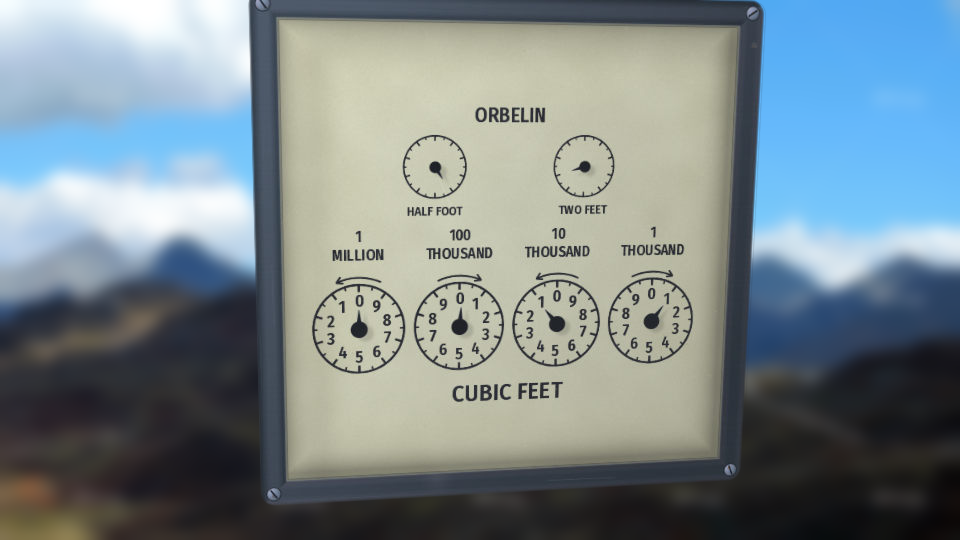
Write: 1100 (ft³)
